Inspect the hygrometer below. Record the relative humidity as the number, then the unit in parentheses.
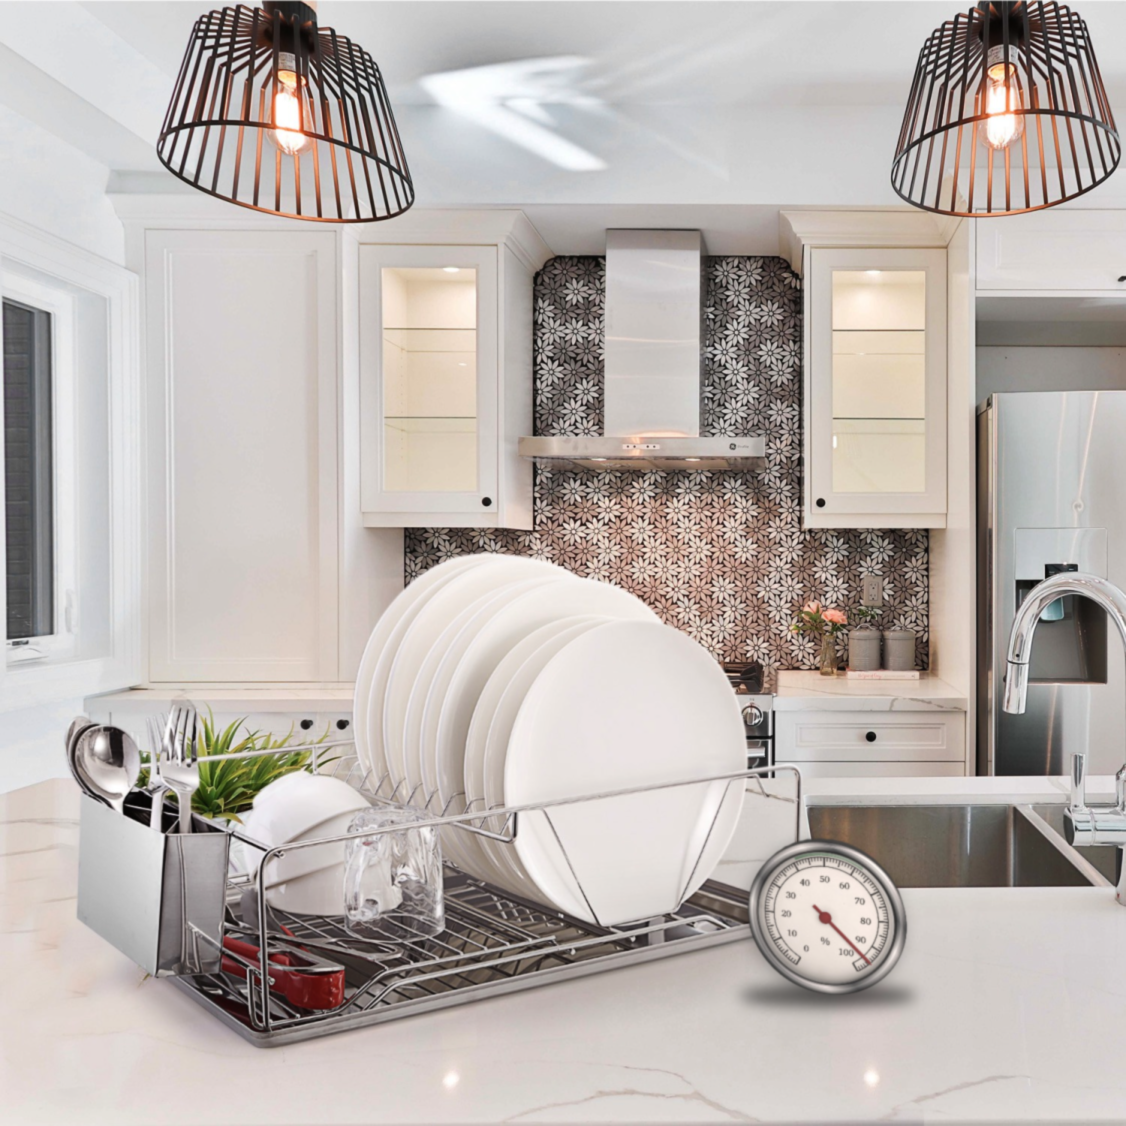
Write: 95 (%)
